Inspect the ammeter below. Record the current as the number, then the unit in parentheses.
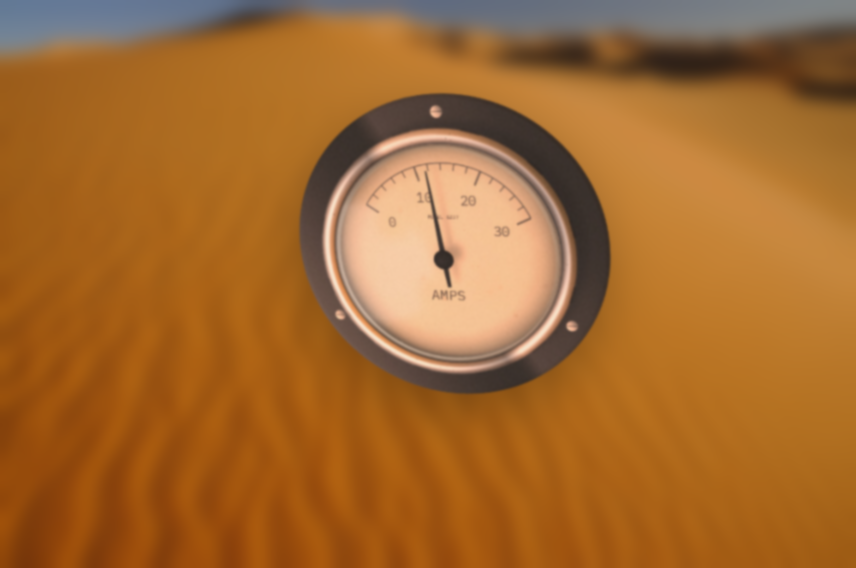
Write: 12 (A)
